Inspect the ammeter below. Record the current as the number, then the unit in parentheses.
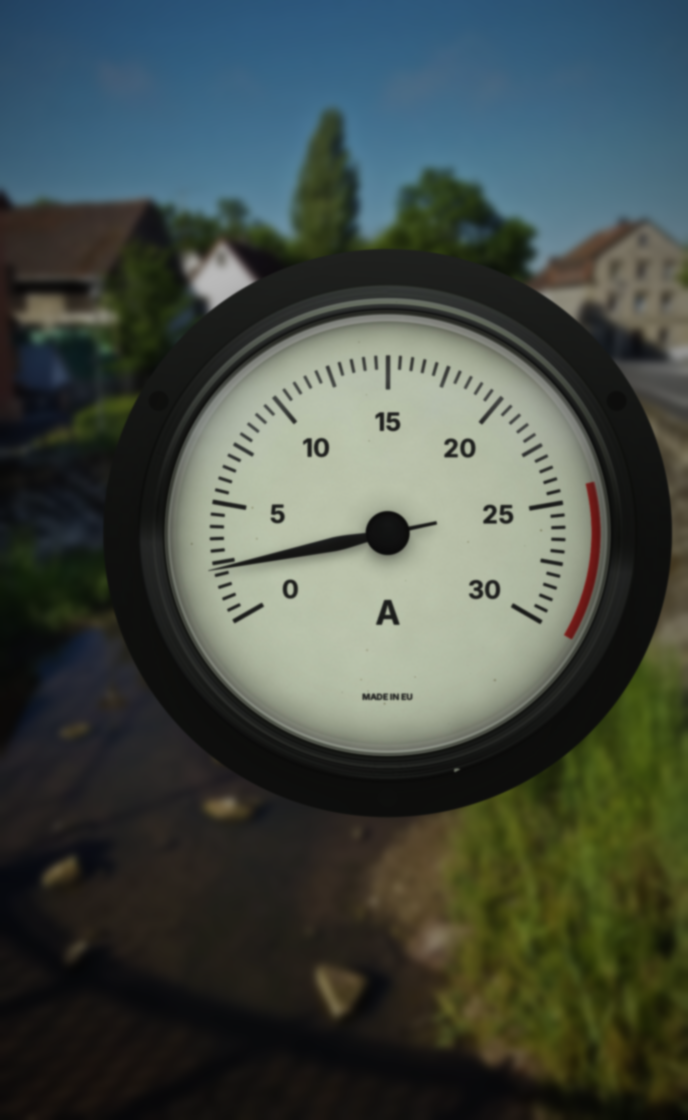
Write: 2.25 (A)
